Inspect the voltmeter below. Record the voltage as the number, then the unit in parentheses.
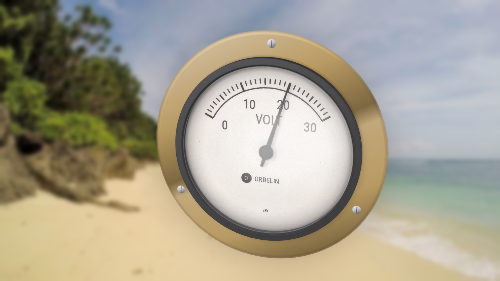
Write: 20 (V)
